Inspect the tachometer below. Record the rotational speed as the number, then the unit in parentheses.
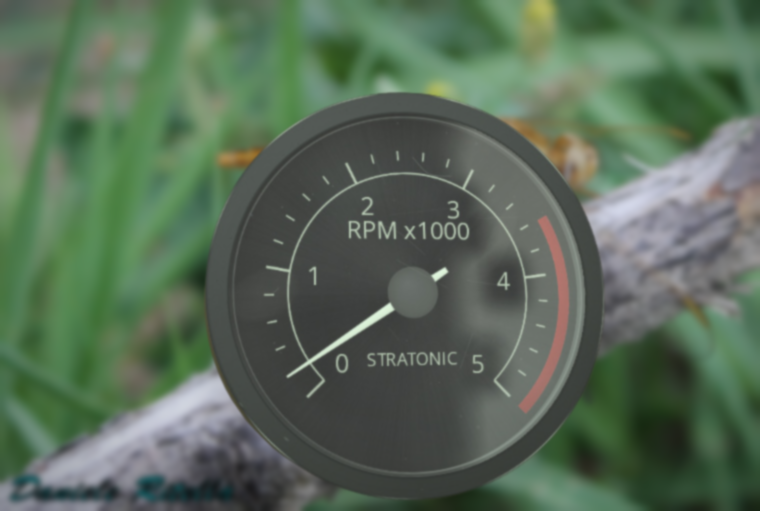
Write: 200 (rpm)
